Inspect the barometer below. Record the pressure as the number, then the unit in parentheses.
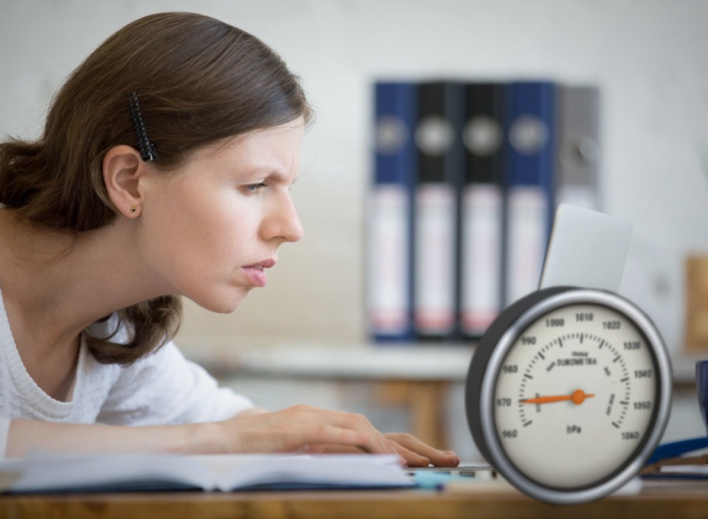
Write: 970 (hPa)
